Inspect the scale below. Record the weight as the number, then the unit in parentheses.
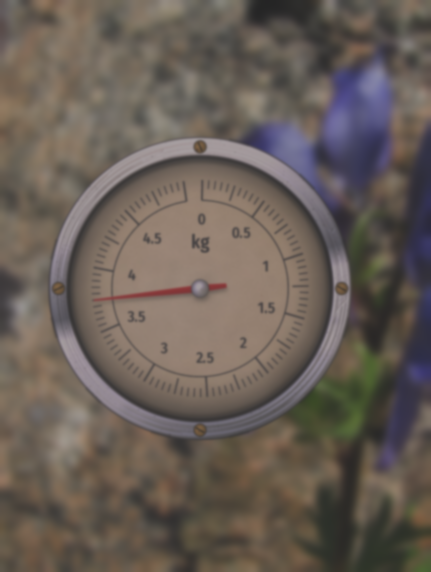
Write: 3.75 (kg)
